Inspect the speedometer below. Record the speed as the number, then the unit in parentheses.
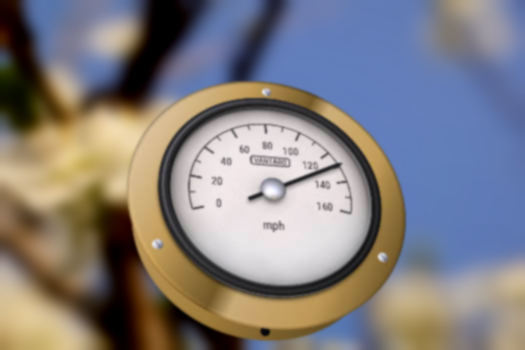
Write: 130 (mph)
